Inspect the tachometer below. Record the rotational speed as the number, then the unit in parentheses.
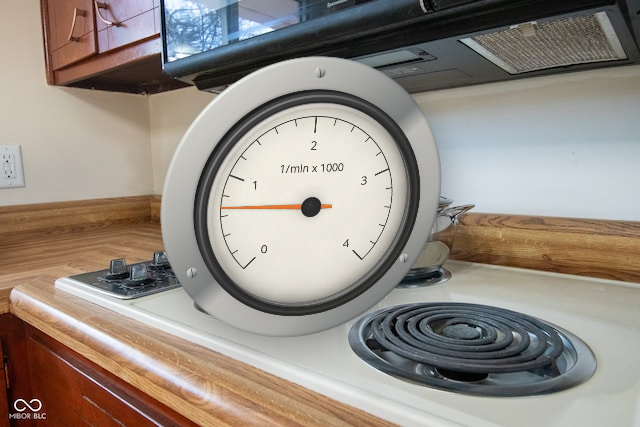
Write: 700 (rpm)
